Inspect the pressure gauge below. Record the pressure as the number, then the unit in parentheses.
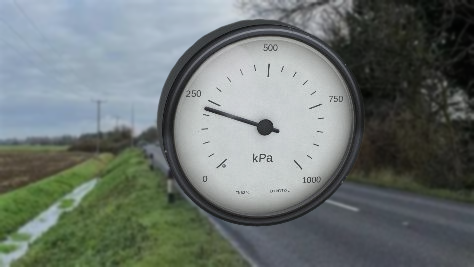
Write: 225 (kPa)
